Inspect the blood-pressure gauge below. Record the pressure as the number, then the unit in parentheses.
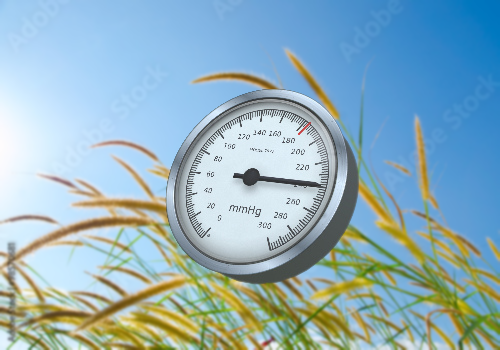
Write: 240 (mmHg)
